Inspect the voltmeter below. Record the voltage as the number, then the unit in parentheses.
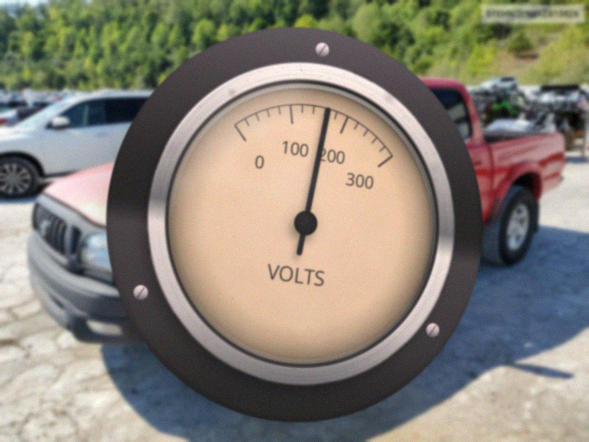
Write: 160 (V)
